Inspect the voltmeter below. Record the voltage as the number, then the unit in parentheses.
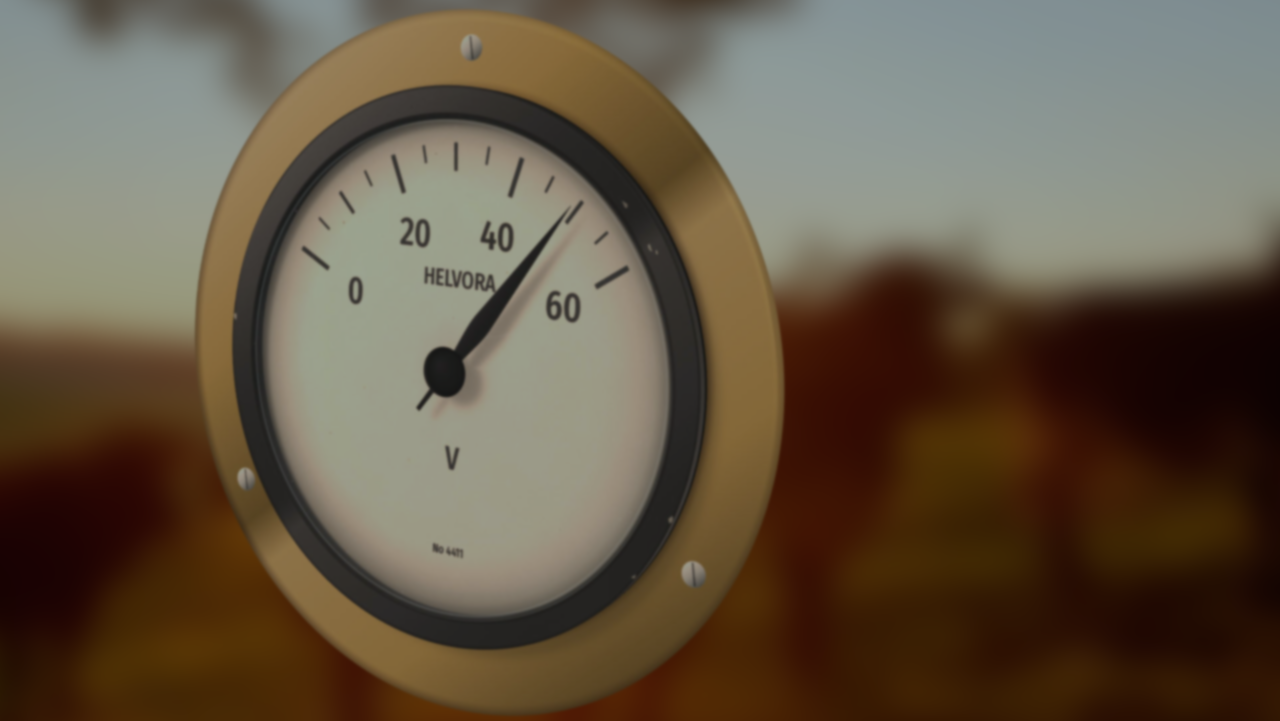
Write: 50 (V)
